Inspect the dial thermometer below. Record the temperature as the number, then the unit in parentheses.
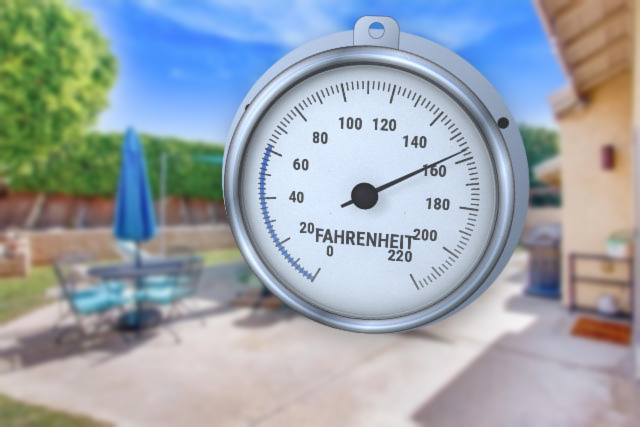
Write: 156 (°F)
